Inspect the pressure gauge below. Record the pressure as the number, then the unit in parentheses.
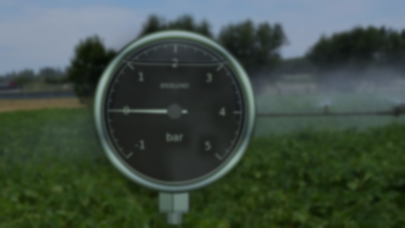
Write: 0 (bar)
